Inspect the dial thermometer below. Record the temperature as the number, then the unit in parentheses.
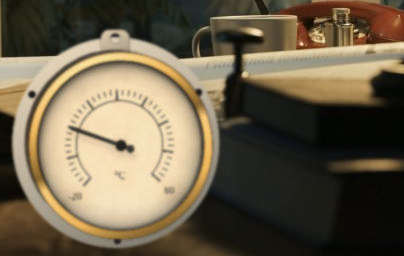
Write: 0 (°C)
